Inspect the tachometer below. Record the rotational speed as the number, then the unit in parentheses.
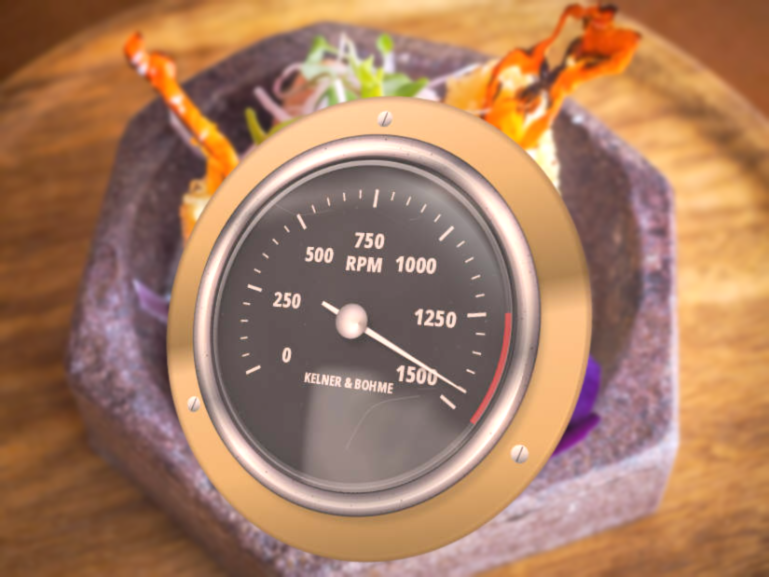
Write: 1450 (rpm)
